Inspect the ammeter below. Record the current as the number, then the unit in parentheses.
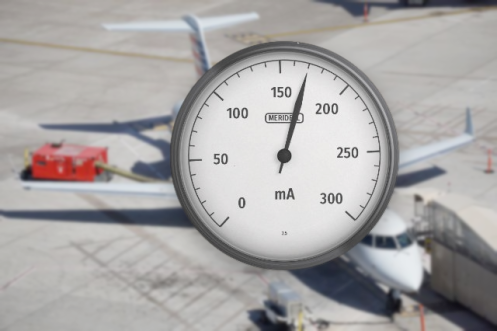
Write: 170 (mA)
